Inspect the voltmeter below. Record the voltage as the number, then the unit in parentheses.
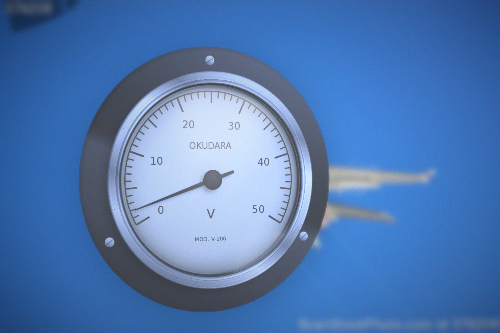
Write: 2 (V)
